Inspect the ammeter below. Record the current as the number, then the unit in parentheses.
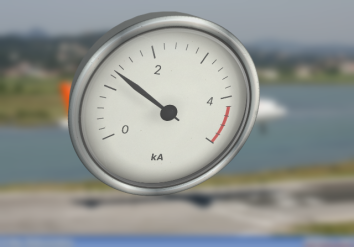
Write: 1.3 (kA)
